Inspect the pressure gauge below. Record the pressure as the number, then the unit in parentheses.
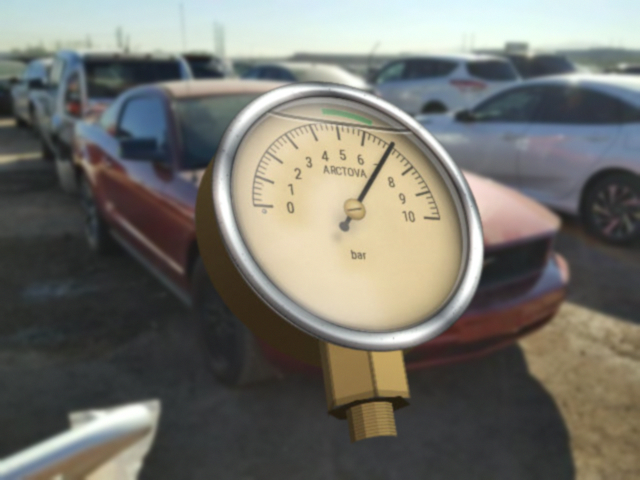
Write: 7 (bar)
